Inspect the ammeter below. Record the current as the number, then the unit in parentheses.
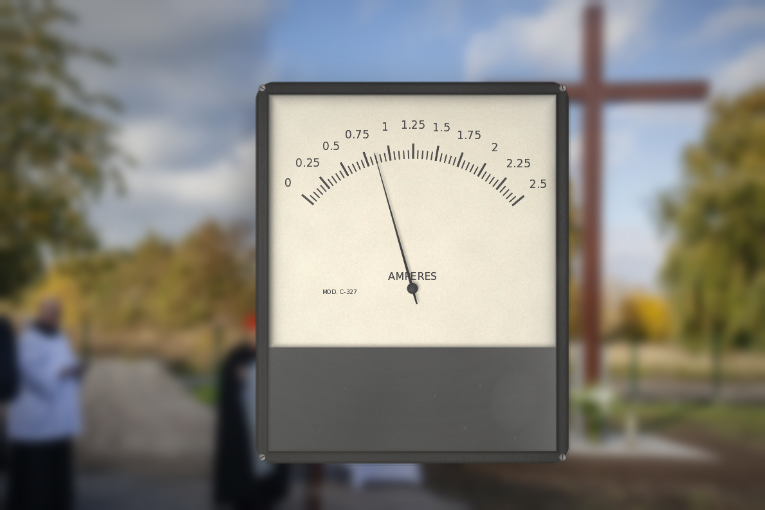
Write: 0.85 (A)
